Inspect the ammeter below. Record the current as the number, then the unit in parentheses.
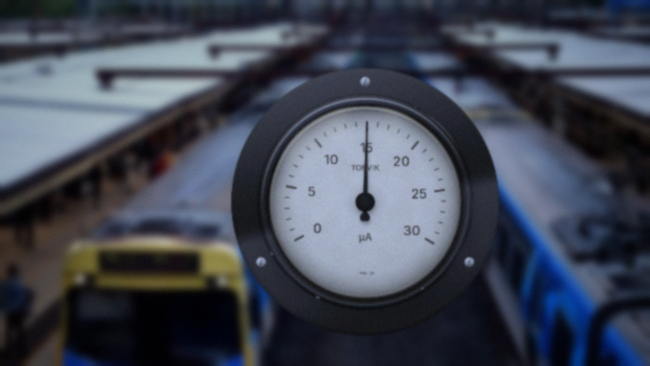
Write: 15 (µA)
